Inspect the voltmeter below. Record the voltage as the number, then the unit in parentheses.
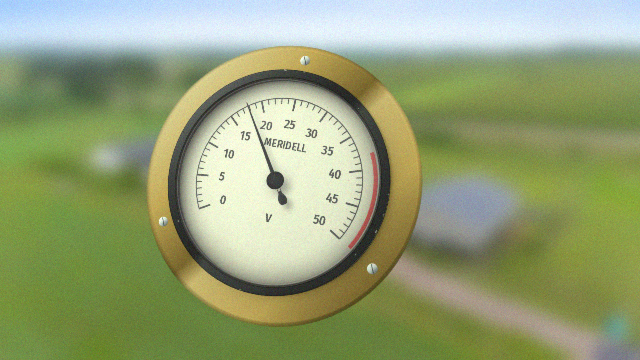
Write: 18 (V)
